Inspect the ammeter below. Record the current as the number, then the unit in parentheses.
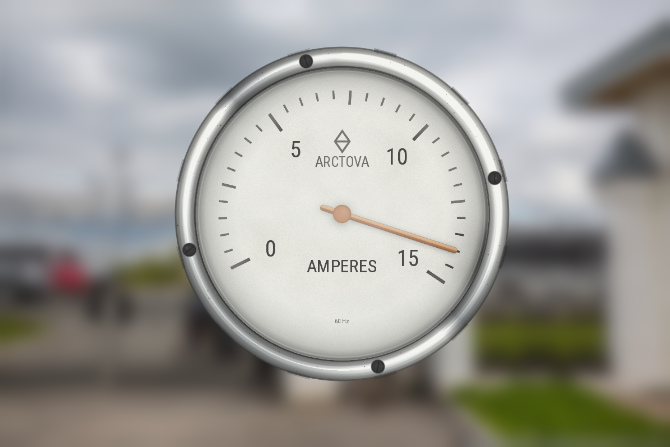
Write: 14 (A)
